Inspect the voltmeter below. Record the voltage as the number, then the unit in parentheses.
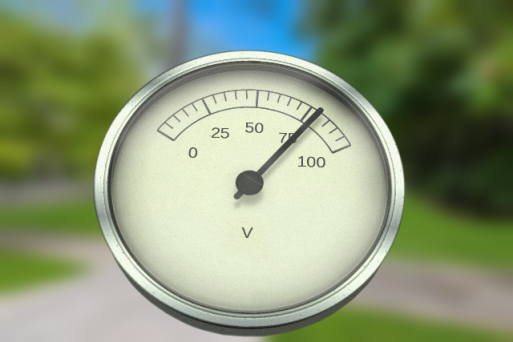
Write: 80 (V)
